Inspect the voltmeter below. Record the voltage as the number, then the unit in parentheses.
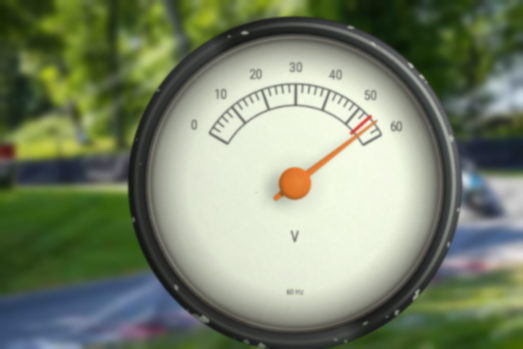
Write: 56 (V)
